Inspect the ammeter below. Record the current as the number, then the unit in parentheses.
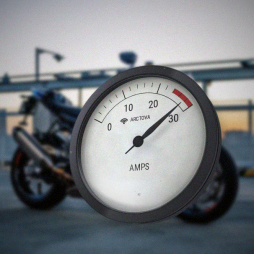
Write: 28 (A)
